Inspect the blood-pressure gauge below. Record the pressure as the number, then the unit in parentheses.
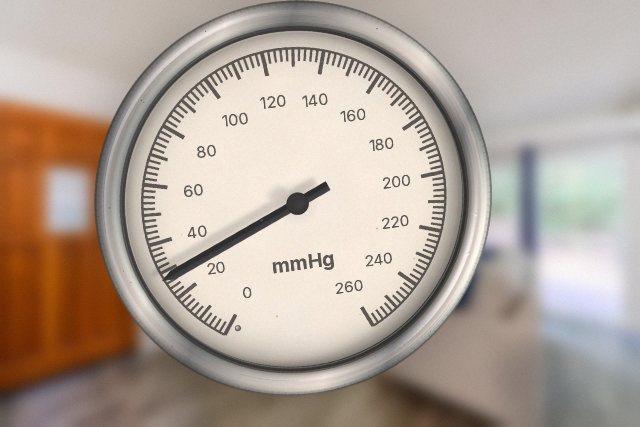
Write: 28 (mmHg)
